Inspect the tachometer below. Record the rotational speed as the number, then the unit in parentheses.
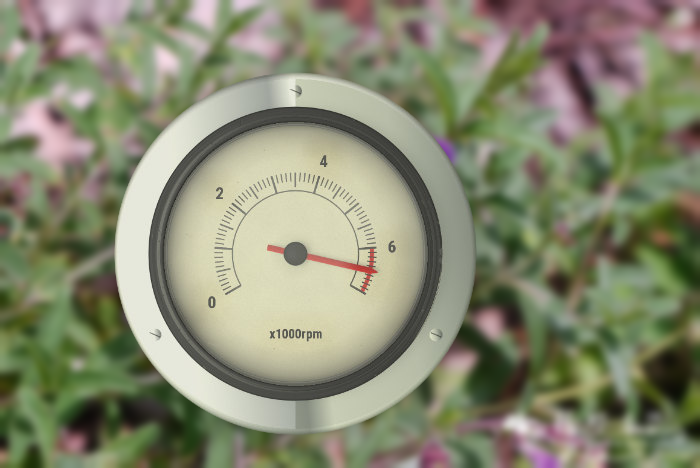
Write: 6500 (rpm)
